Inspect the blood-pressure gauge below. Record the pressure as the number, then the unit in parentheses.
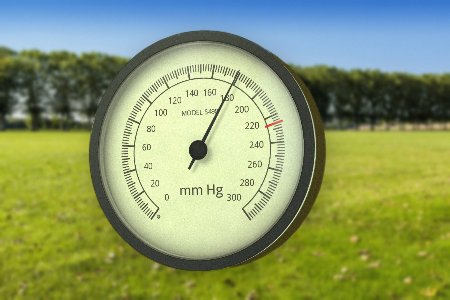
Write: 180 (mmHg)
